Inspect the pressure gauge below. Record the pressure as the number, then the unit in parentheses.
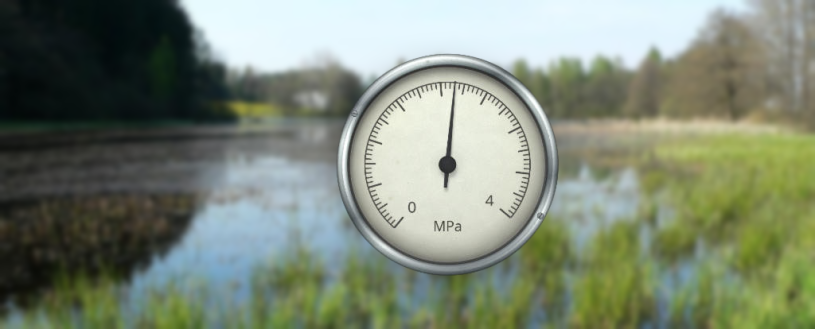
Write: 2.15 (MPa)
